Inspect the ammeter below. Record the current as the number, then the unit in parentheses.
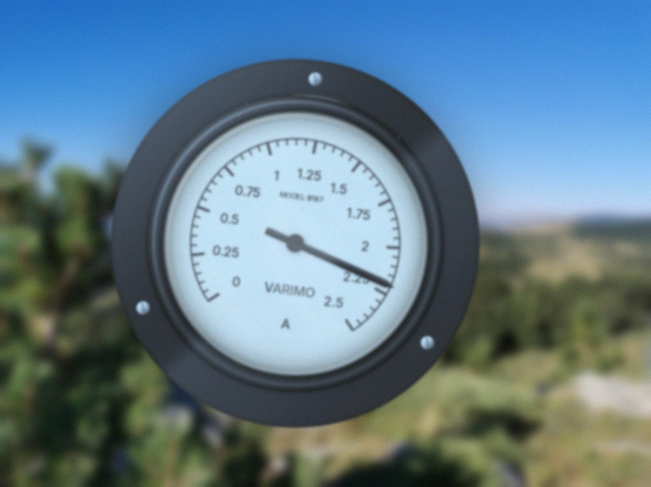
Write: 2.2 (A)
